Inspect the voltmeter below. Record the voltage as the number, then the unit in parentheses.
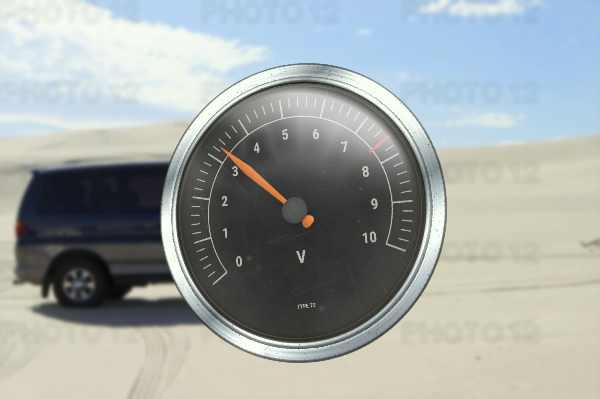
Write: 3.3 (V)
